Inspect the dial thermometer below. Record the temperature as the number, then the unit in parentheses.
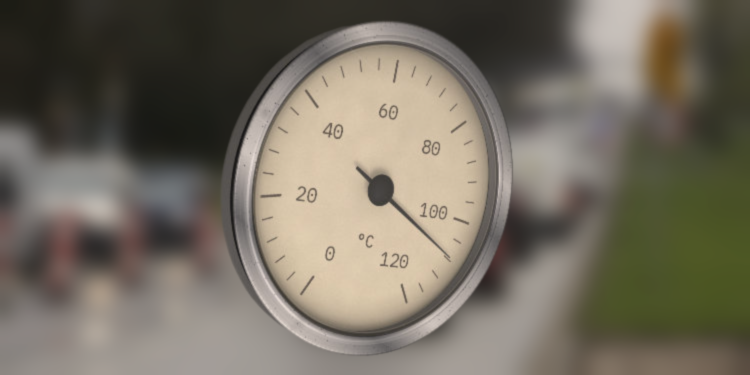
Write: 108 (°C)
